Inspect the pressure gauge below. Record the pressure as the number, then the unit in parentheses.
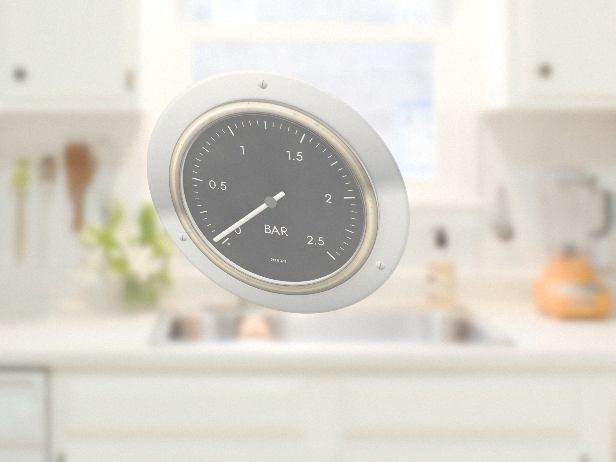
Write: 0.05 (bar)
